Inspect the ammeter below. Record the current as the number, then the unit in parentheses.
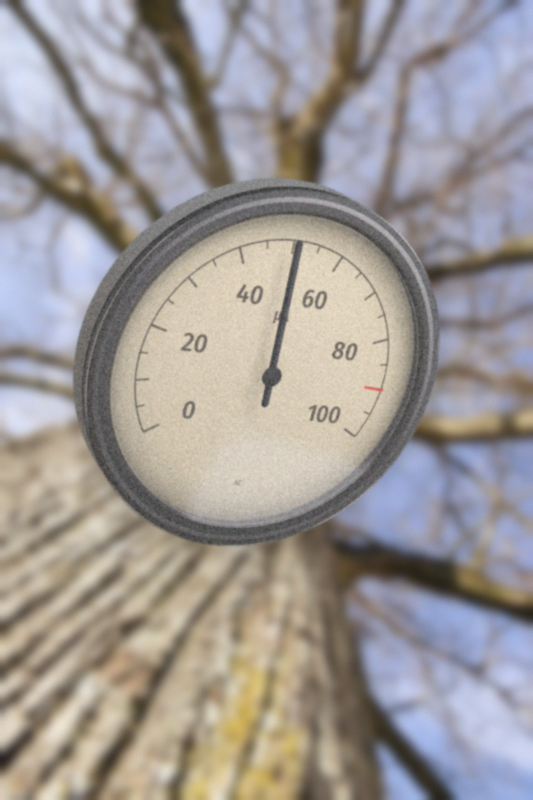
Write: 50 (µA)
